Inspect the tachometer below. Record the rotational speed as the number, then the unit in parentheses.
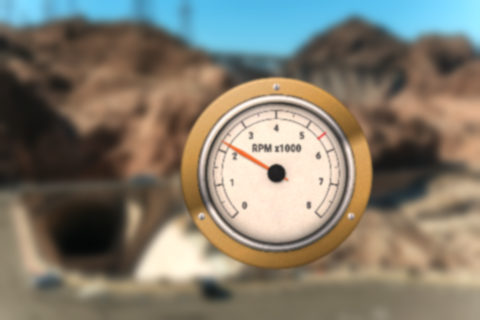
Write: 2250 (rpm)
